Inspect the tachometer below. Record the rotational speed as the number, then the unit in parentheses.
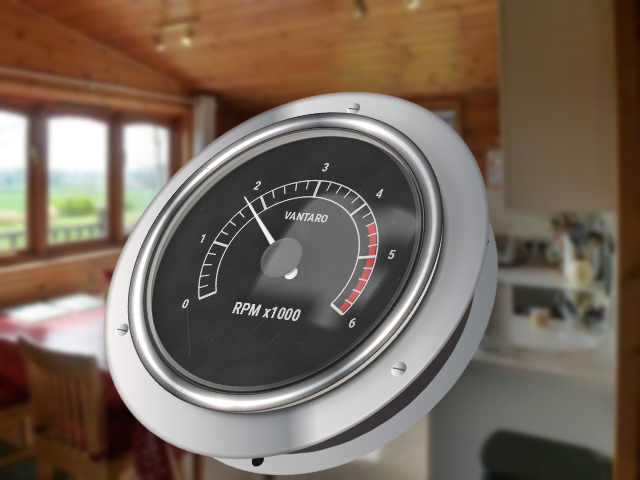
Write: 1800 (rpm)
